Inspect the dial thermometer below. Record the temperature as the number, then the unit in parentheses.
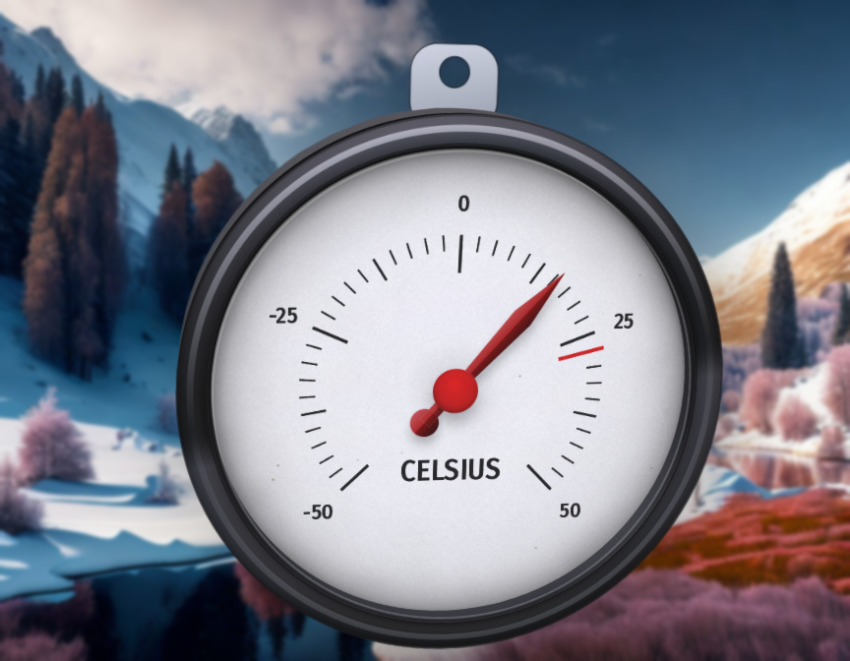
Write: 15 (°C)
